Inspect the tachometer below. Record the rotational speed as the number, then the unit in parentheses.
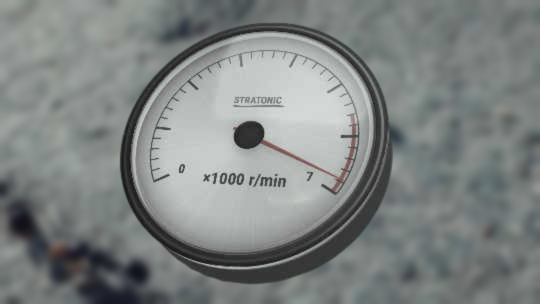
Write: 6800 (rpm)
